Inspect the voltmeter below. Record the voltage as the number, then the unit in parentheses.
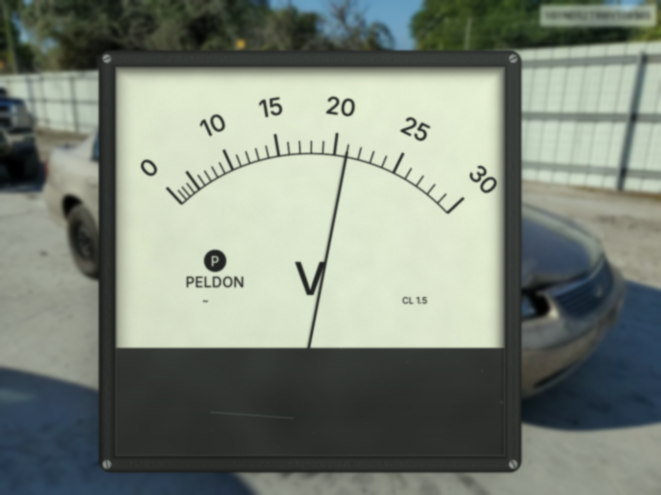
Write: 21 (V)
